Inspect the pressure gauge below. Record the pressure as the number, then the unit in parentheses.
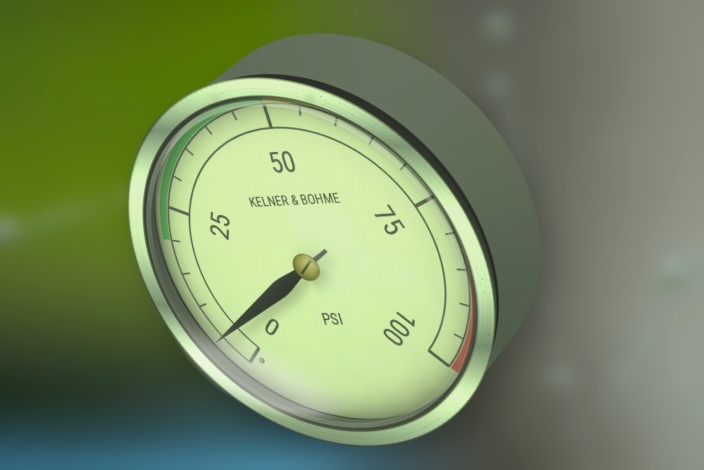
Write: 5 (psi)
